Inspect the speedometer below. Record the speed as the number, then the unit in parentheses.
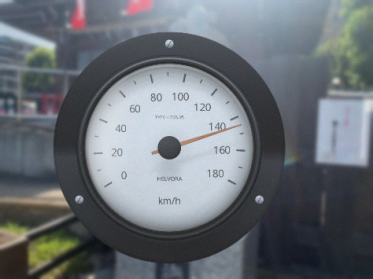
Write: 145 (km/h)
